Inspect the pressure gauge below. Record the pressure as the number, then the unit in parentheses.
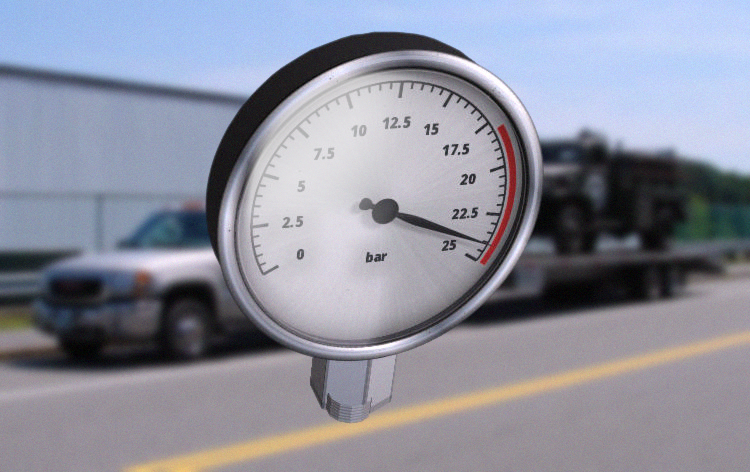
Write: 24 (bar)
